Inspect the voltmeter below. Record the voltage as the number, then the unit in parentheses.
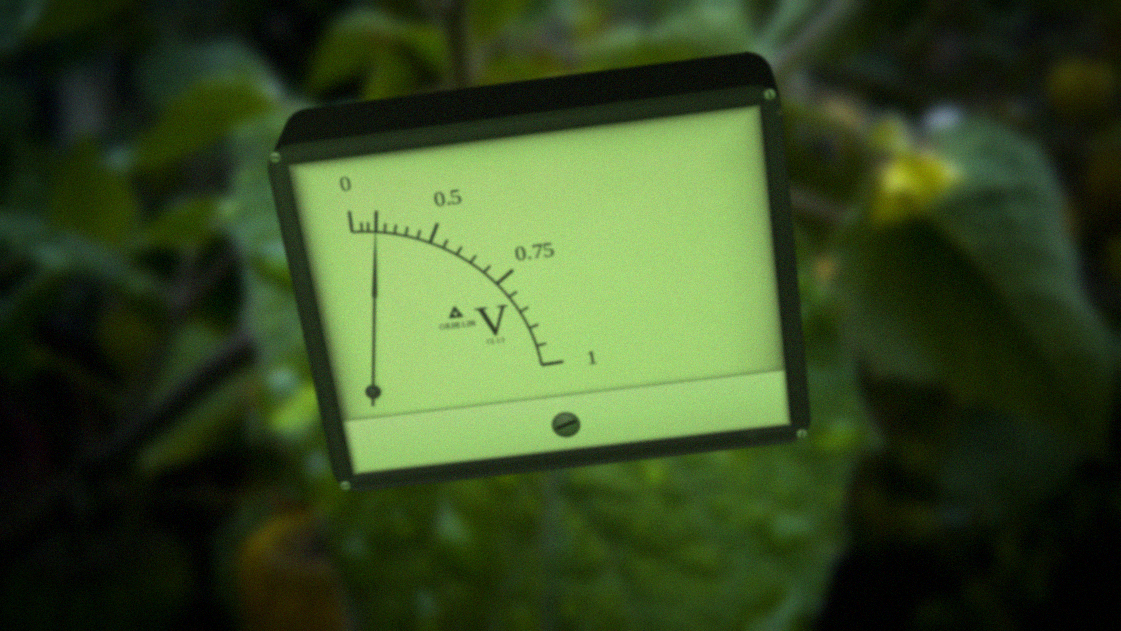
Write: 0.25 (V)
